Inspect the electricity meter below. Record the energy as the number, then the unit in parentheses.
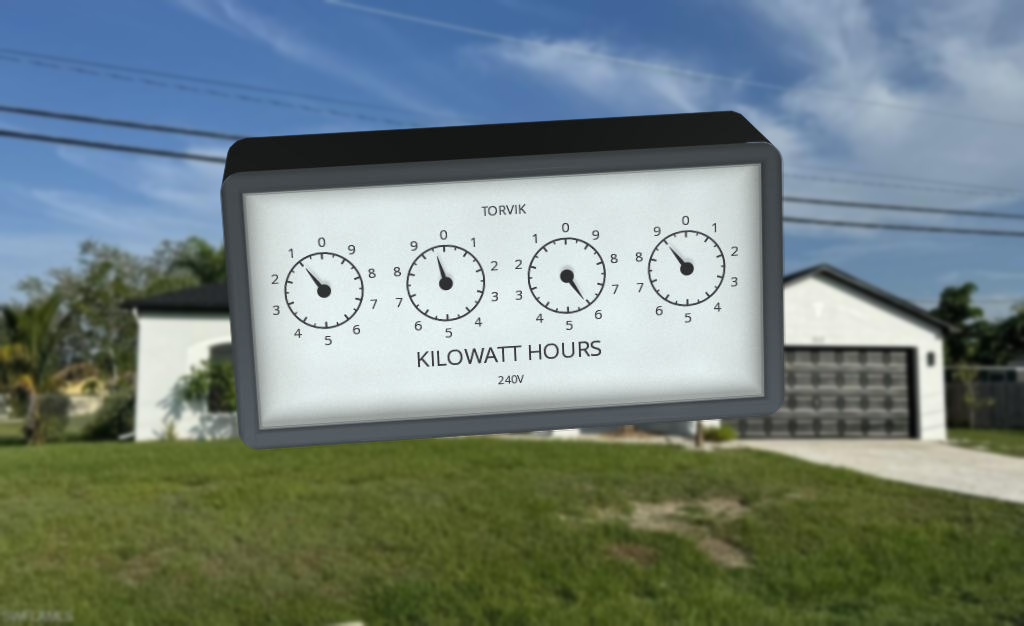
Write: 959 (kWh)
